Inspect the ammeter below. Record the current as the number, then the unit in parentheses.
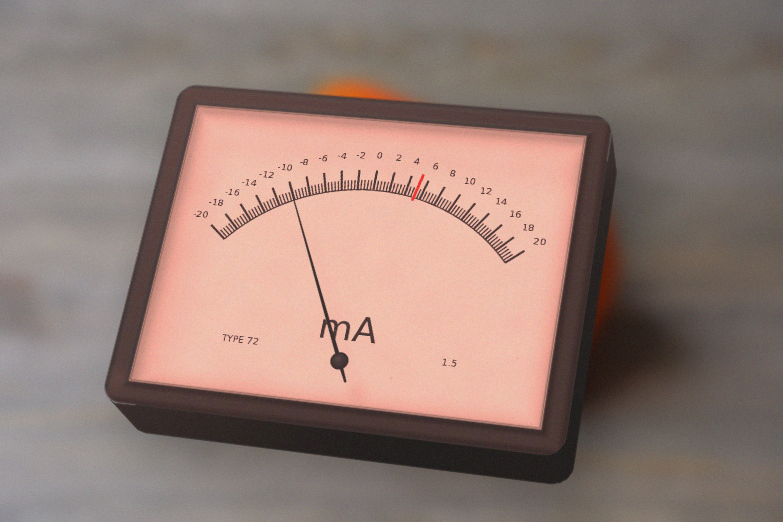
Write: -10 (mA)
